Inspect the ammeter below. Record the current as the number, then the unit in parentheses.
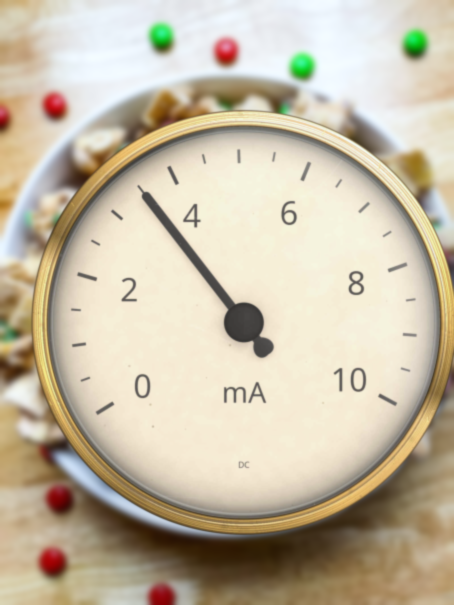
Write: 3.5 (mA)
